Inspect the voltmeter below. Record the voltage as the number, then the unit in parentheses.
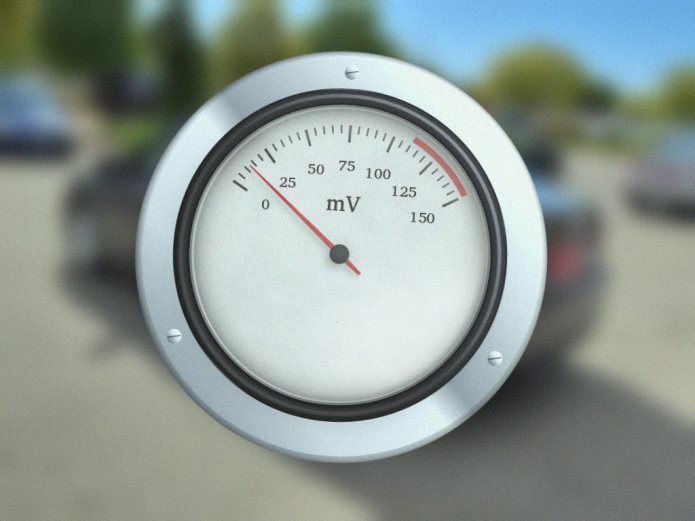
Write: 12.5 (mV)
